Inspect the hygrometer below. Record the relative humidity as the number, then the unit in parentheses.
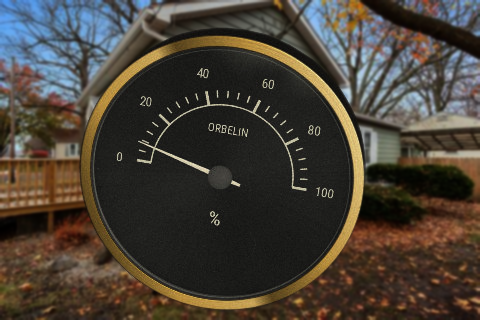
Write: 8 (%)
